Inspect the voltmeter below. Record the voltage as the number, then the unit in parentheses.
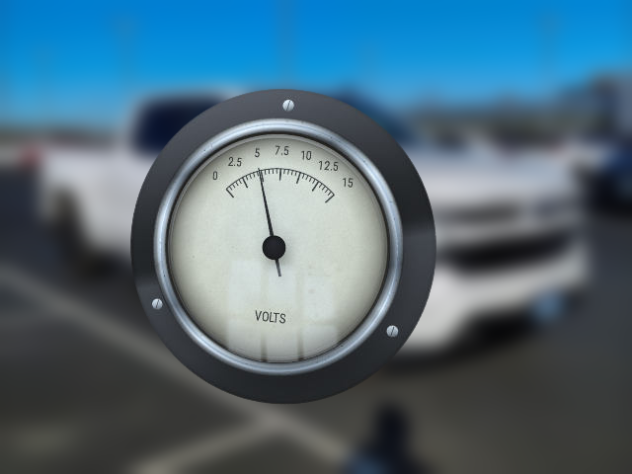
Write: 5 (V)
